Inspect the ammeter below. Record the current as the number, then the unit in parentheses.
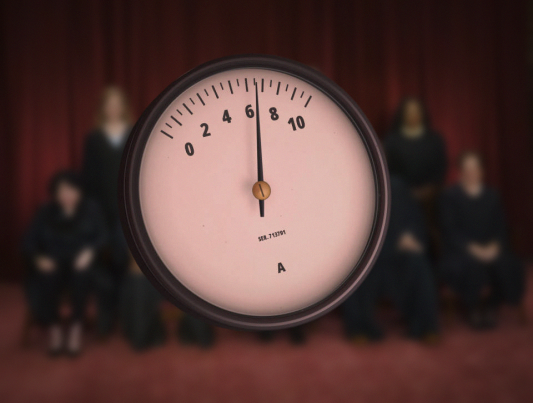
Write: 6.5 (A)
